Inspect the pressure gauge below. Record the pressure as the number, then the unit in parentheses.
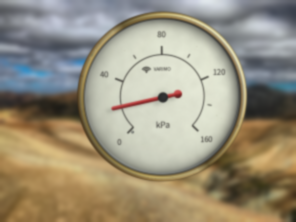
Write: 20 (kPa)
